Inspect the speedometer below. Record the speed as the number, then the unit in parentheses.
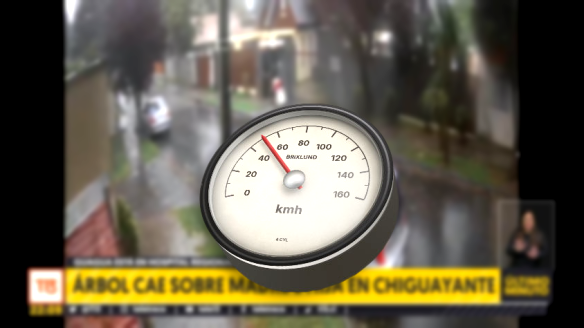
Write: 50 (km/h)
